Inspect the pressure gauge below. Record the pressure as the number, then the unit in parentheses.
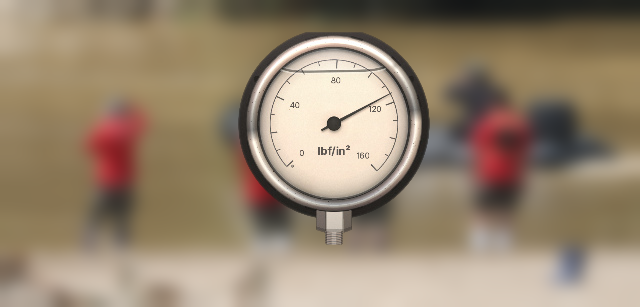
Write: 115 (psi)
